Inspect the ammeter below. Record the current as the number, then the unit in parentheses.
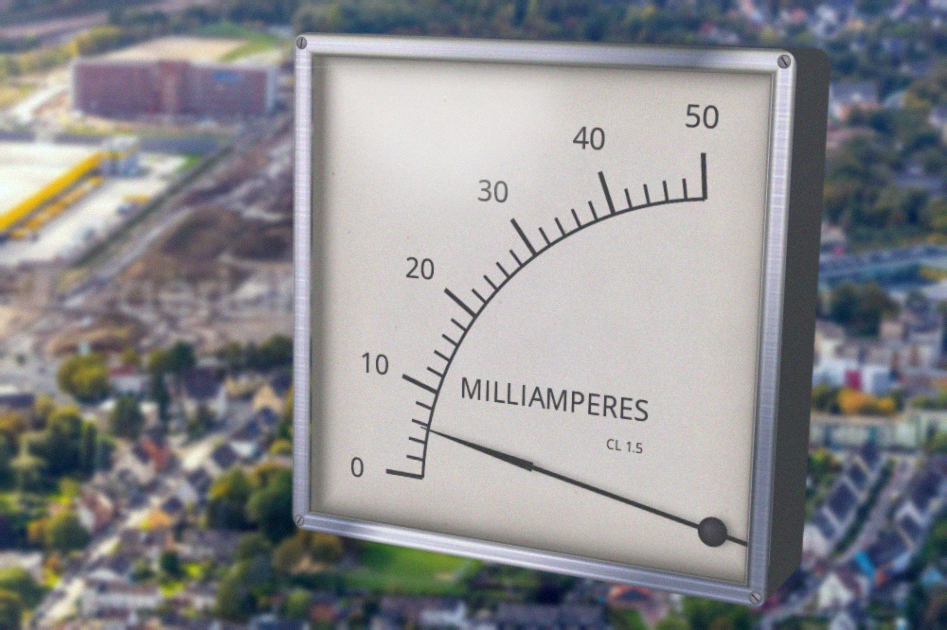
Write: 6 (mA)
